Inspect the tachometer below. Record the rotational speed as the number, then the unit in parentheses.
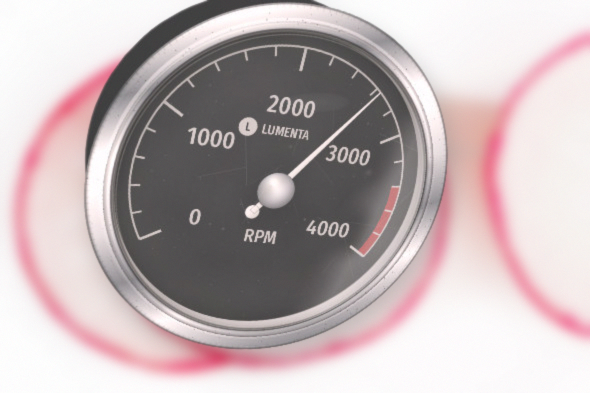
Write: 2600 (rpm)
